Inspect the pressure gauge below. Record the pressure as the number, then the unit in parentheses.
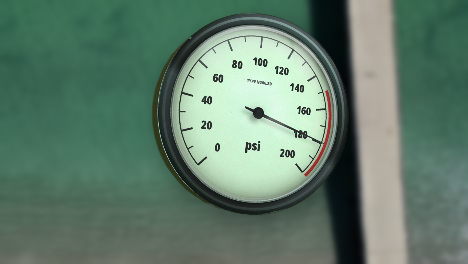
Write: 180 (psi)
